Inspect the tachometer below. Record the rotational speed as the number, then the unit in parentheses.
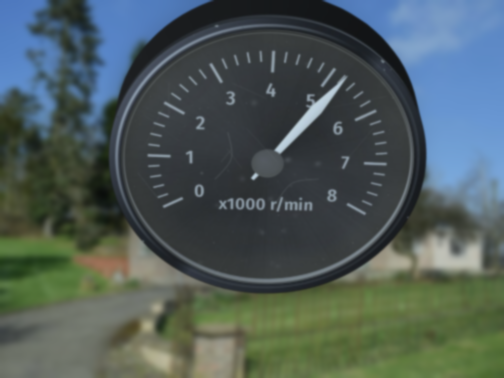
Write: 5200 (rpm)
